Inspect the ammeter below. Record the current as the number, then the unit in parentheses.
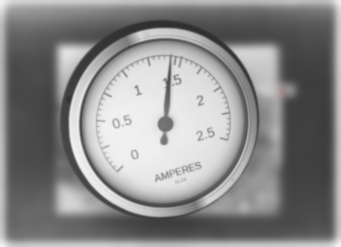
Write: 1.45 (A)
